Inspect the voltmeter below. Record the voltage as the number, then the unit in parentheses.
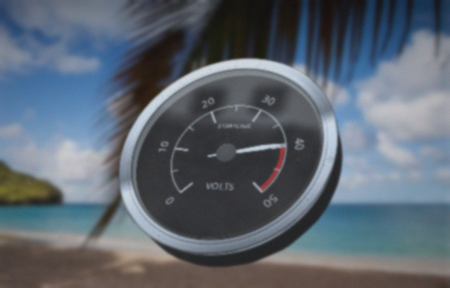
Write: 40 (V)
